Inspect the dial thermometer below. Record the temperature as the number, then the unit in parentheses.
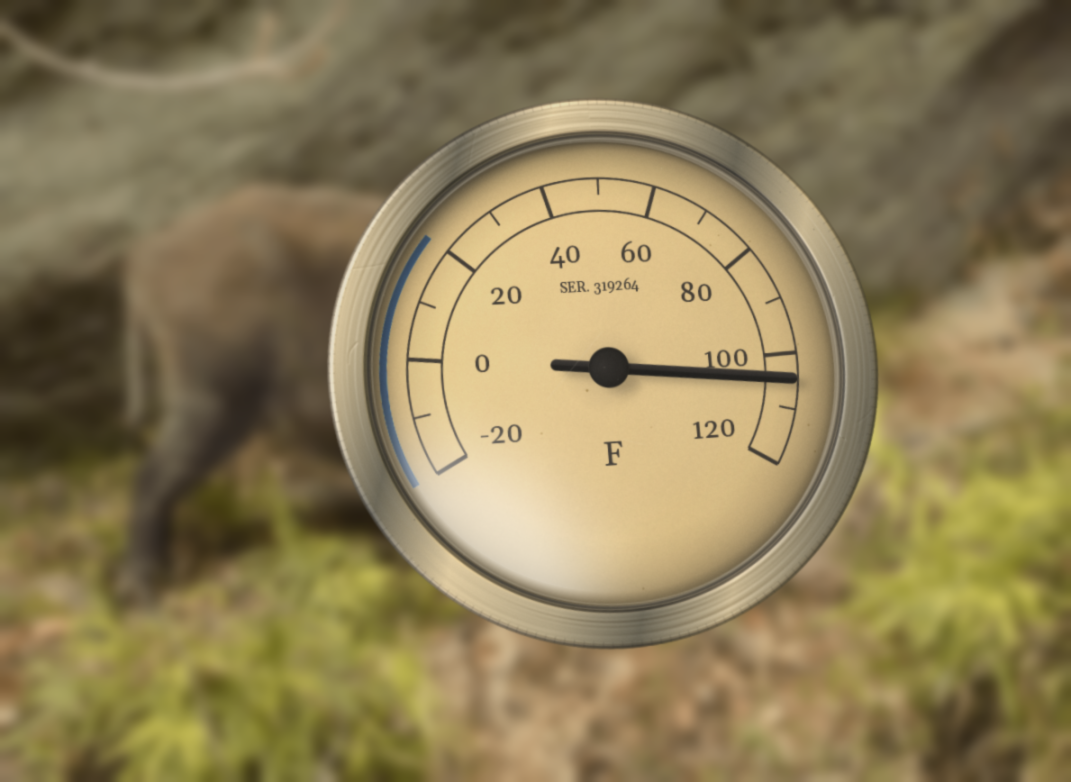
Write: 105 (°F)
